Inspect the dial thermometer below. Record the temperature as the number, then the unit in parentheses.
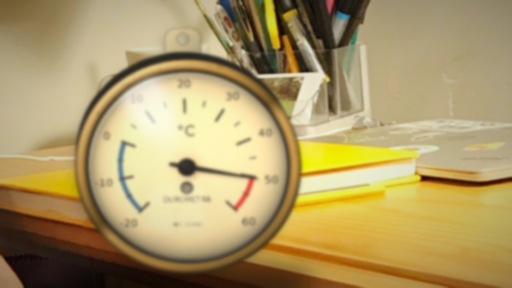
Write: 50 (°C)
